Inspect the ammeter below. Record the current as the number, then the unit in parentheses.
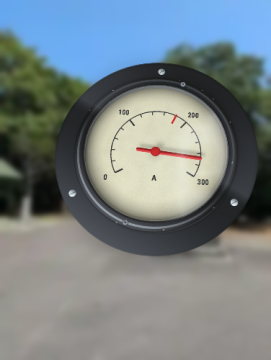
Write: 270 (A)
